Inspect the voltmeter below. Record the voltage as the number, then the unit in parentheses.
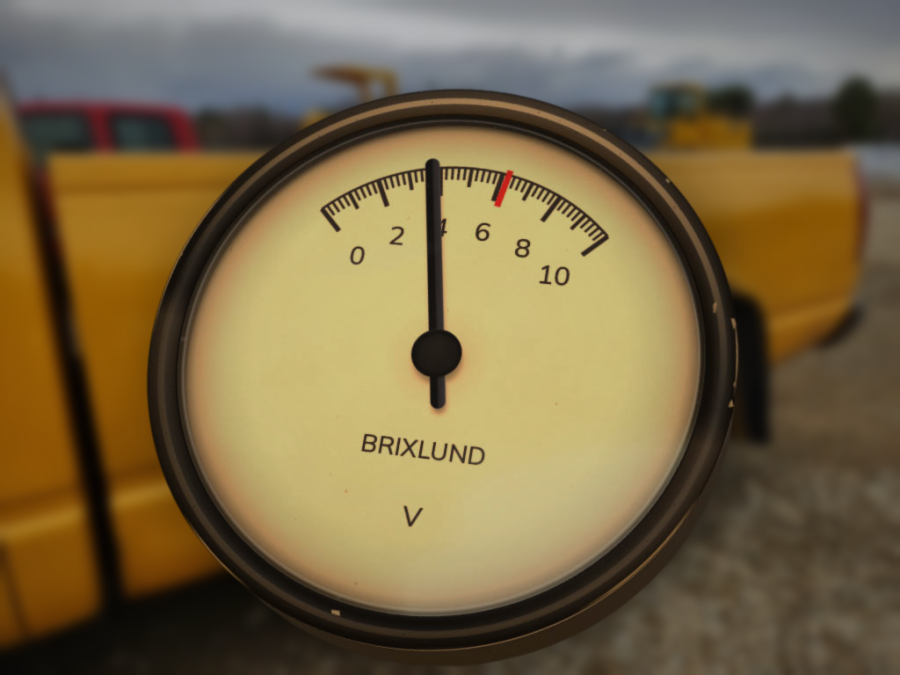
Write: 3.8 (V)
